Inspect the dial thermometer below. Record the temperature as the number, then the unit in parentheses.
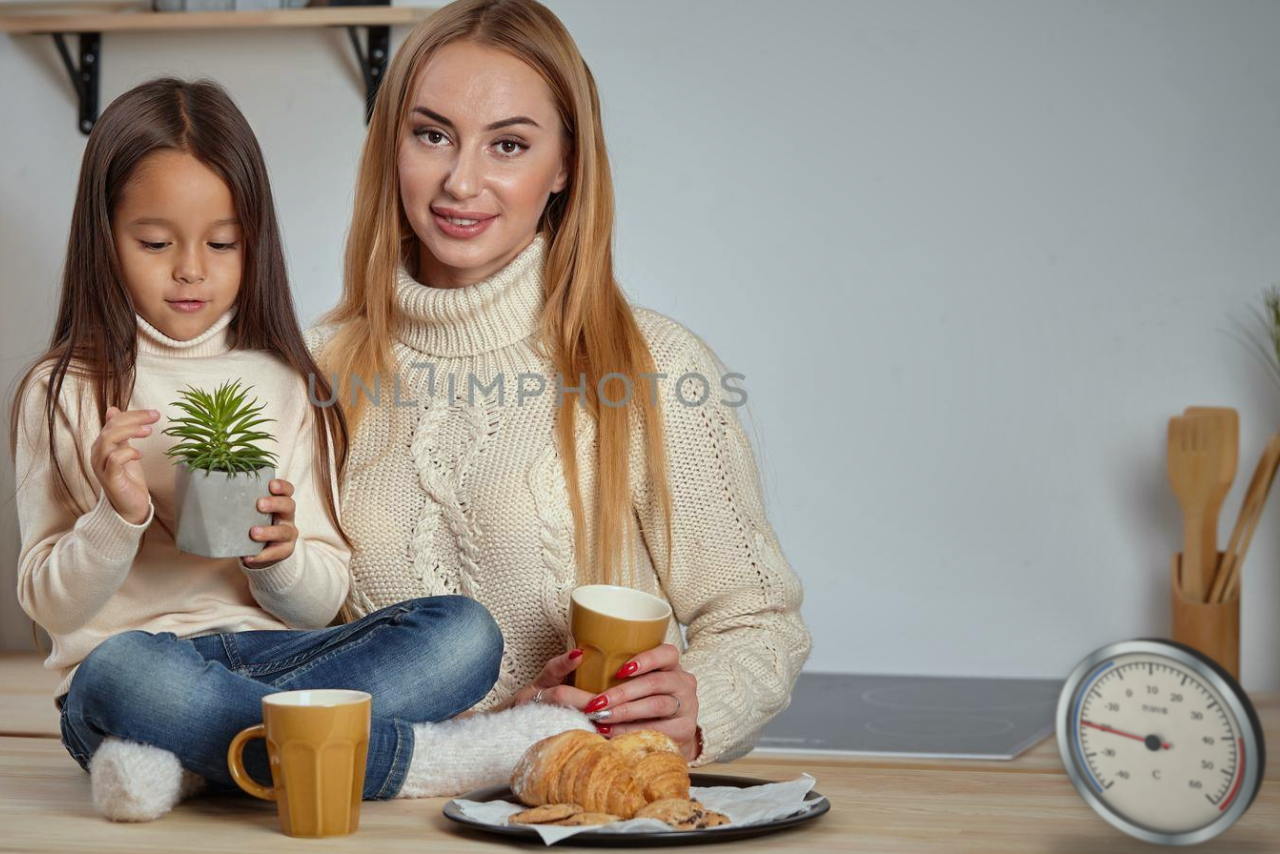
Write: -20 (°C)
